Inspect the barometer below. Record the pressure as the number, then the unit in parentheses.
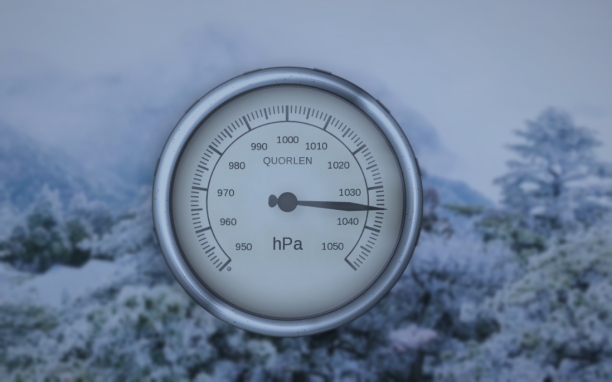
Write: 1035 (hPa)
